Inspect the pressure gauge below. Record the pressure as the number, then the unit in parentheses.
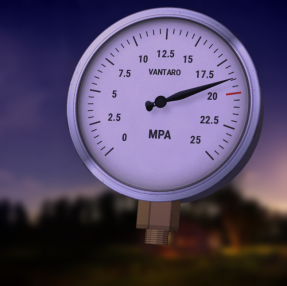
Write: 19 (MPa)
